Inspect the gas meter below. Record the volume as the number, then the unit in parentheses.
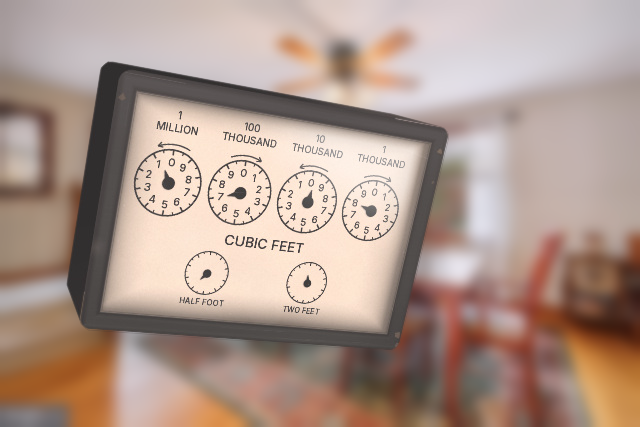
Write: 69800 (ft³)
